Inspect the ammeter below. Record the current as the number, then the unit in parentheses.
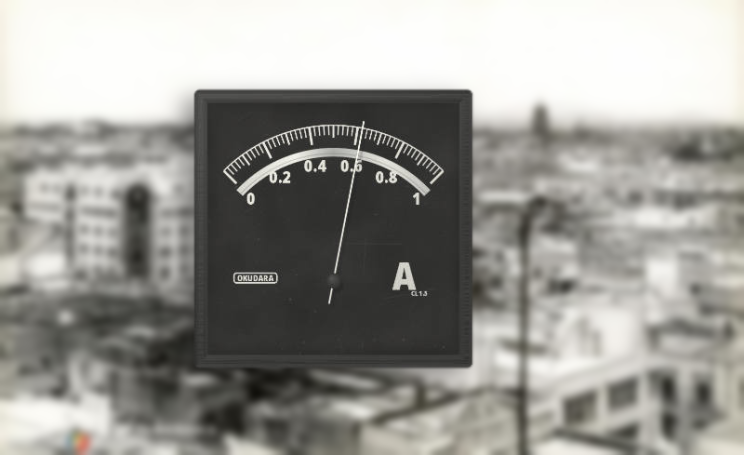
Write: 0.62 (A)
